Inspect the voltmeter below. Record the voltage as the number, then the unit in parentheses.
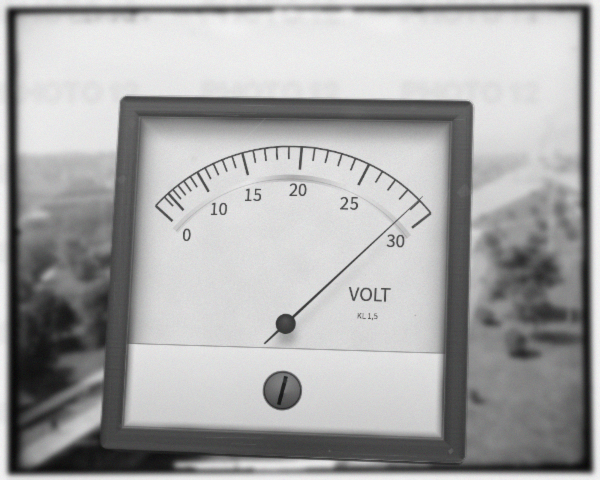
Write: 29 (V)
